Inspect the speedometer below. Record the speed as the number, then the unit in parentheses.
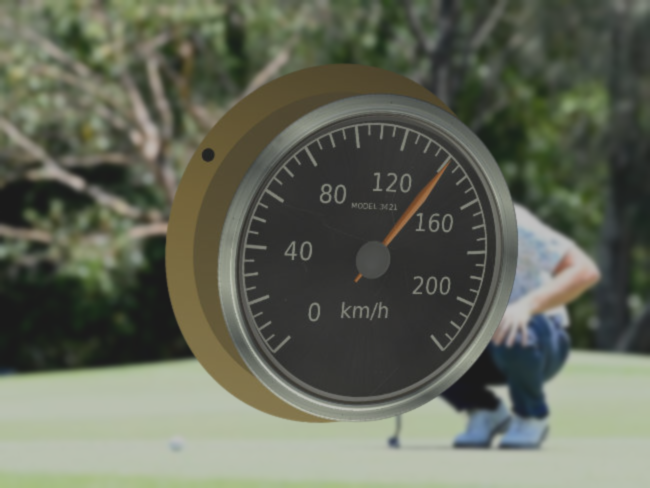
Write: 140 (km/h)
